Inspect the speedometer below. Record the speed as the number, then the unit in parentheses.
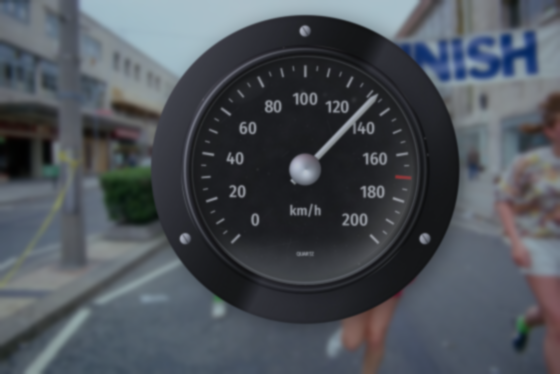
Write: 132.5 (km/h)
